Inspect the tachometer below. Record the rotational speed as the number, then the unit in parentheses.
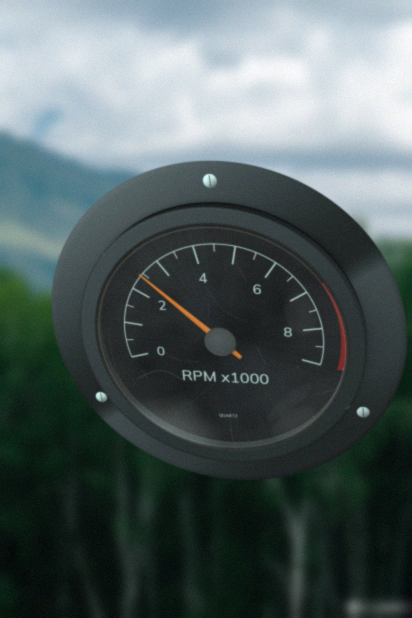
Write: 2500 (rpm)
